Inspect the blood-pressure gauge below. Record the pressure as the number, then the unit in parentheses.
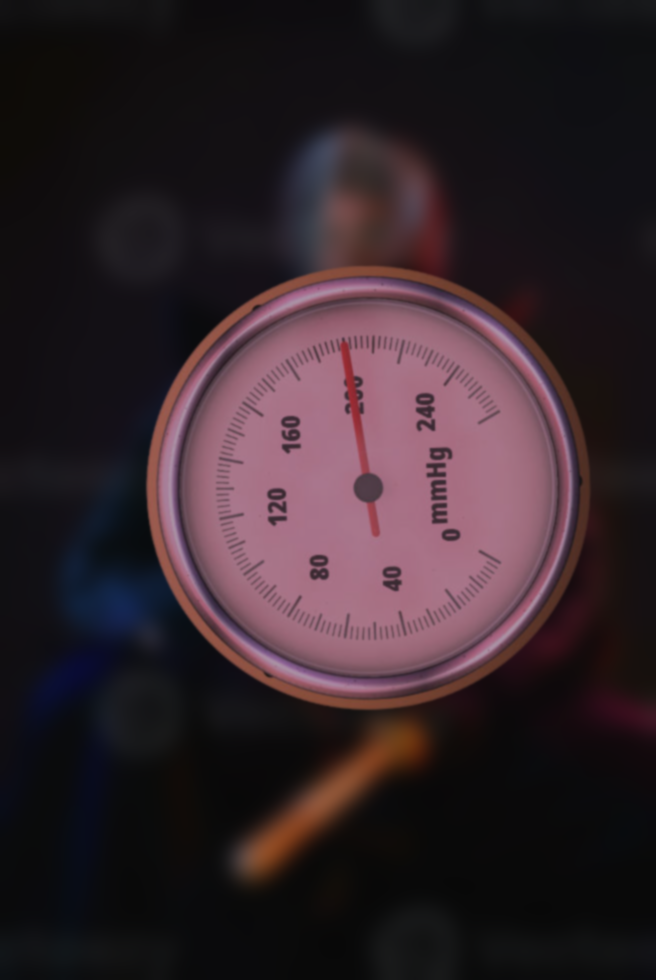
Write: 200 (mmHg)
